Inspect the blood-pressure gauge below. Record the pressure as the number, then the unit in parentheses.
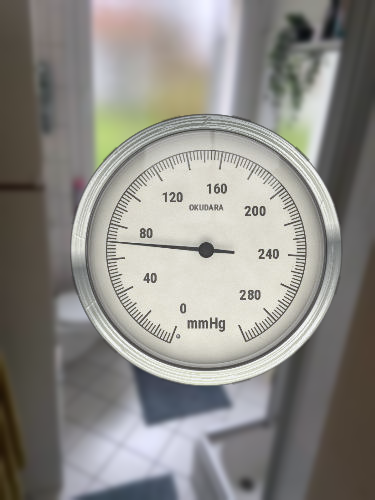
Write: 70 (mmHg)
